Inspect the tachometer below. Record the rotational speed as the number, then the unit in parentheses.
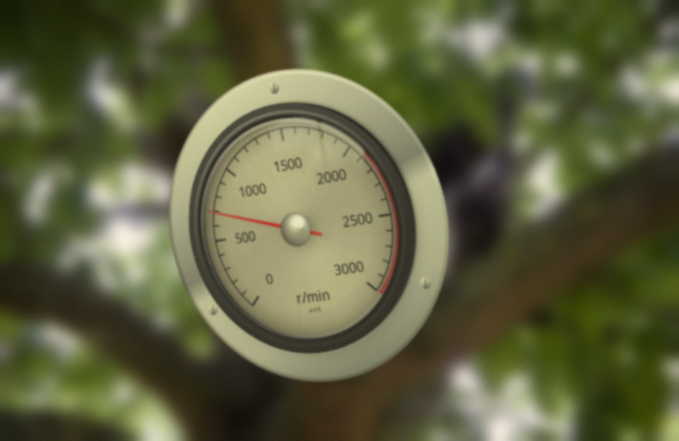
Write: 700 (rpm)
